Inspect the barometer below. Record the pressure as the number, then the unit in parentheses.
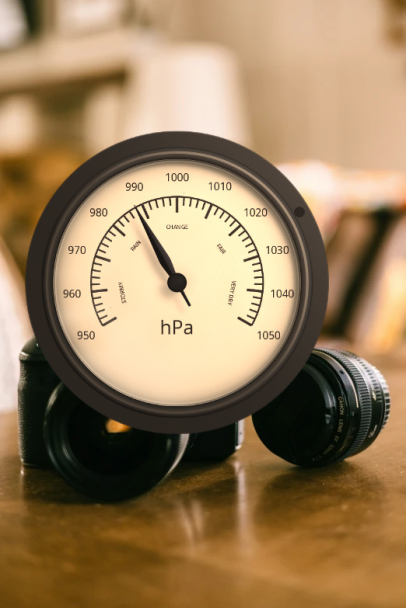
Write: 988 (hPa)
